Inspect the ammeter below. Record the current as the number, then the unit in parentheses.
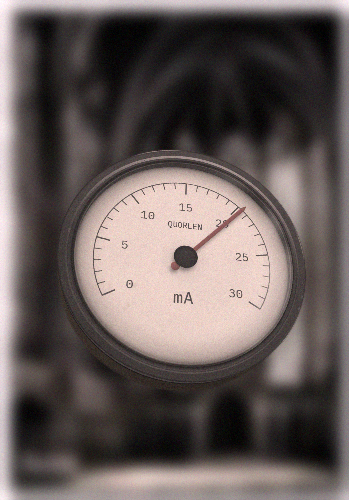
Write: 20.5 (mA)
